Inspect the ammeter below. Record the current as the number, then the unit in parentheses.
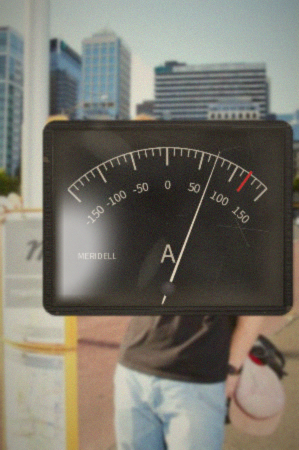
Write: 70 (A)
